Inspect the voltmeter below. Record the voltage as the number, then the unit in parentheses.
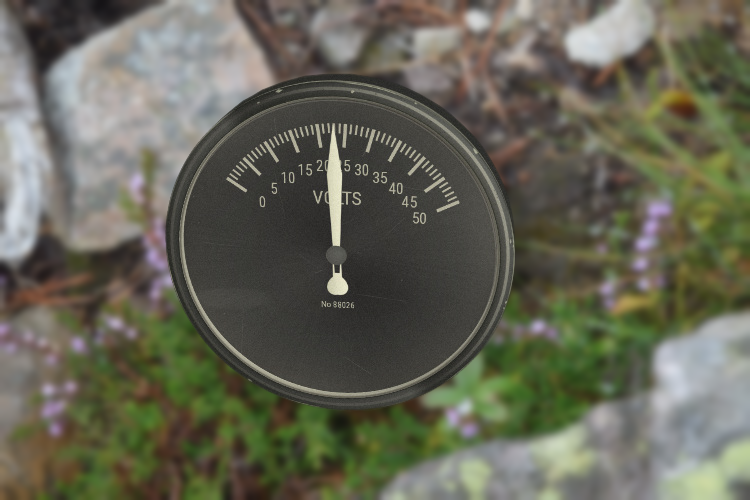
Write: 23 (V)
